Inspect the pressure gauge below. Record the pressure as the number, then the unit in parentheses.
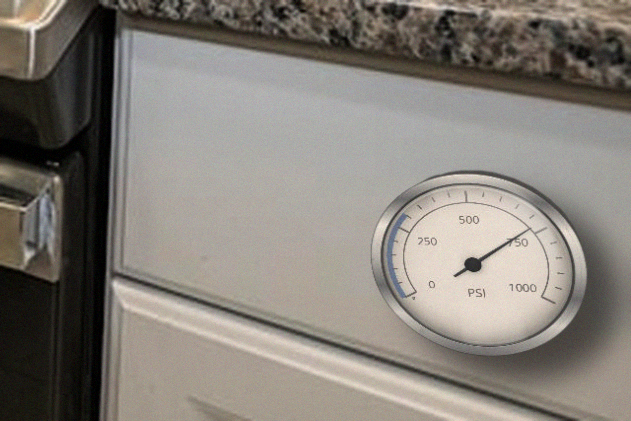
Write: 725 (psi)
